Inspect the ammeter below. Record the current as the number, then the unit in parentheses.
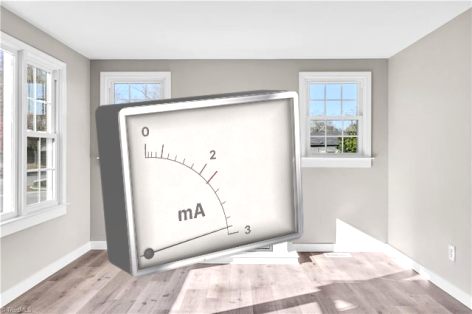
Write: 2.9 (mA)
